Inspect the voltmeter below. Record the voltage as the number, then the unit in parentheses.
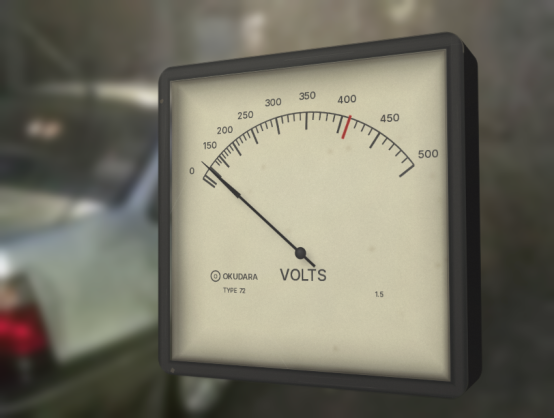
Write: 100 (V)
